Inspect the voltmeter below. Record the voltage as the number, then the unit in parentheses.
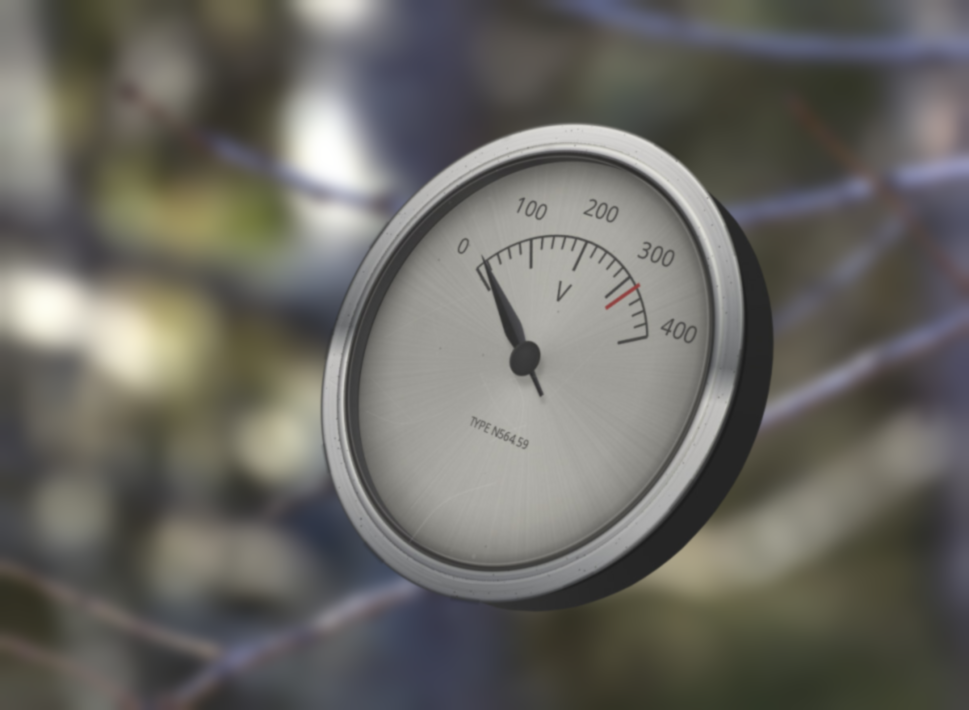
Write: 20 (V)
